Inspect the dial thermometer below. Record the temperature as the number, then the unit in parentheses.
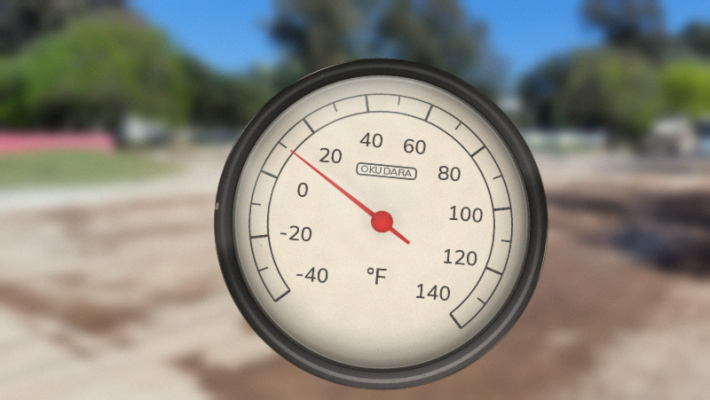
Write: 10 (°F)
